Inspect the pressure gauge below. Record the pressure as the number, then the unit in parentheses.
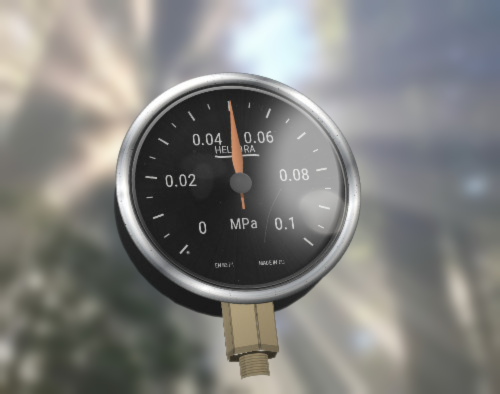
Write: 0.05 (MPa)
